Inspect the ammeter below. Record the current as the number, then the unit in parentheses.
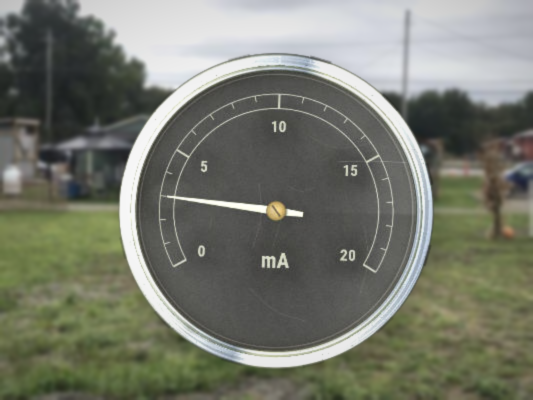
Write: 3 (mA)
